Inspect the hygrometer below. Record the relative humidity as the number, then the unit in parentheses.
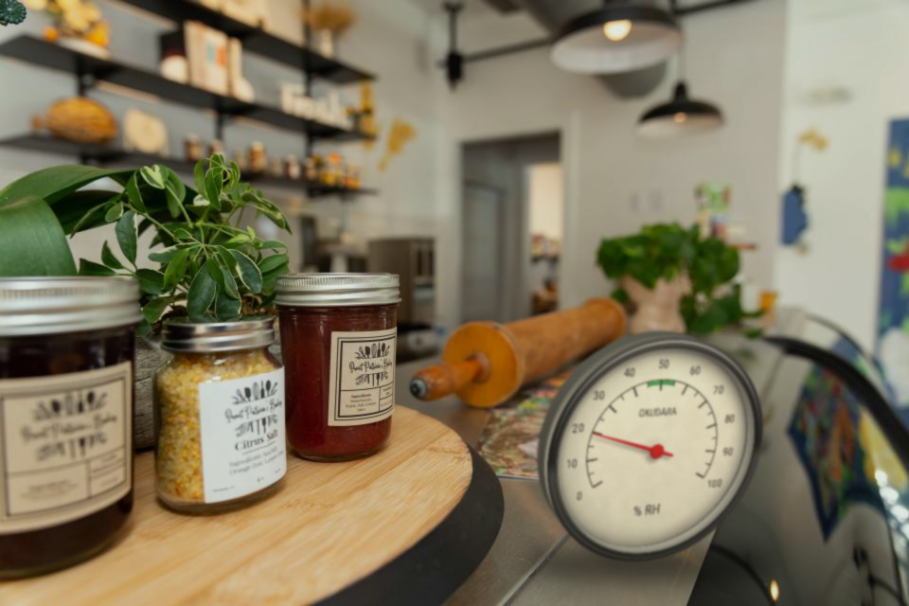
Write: 20 (%)
